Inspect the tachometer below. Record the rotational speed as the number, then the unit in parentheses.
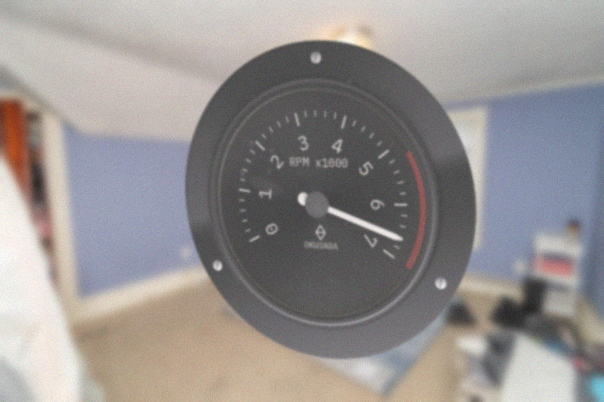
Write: 6600 (rpm)
